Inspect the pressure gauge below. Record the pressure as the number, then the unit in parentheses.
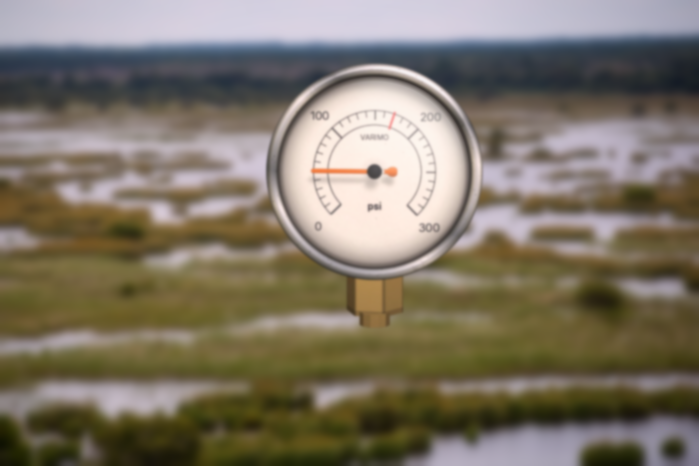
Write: 50 (psi)
